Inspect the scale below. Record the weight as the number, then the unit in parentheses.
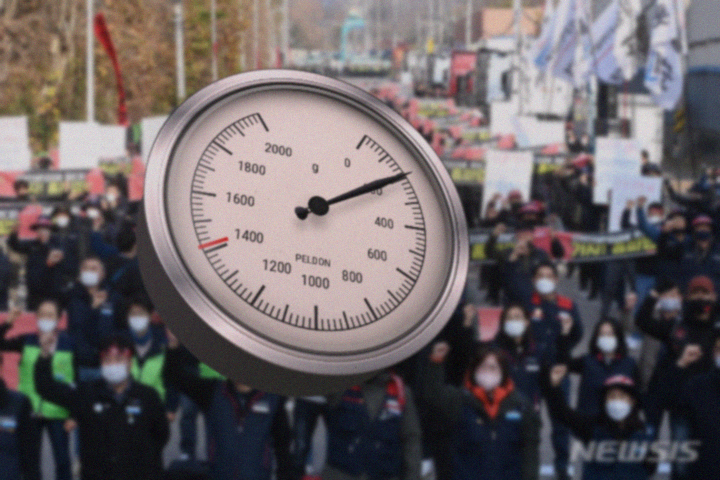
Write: 200 (g)
